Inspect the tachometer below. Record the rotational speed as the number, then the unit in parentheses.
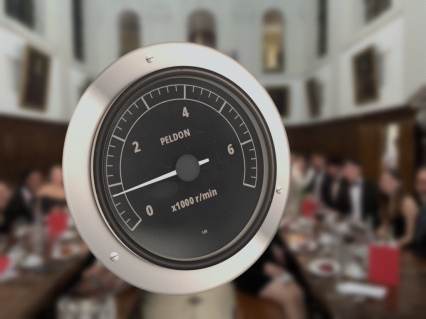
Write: 800 (rpm)
